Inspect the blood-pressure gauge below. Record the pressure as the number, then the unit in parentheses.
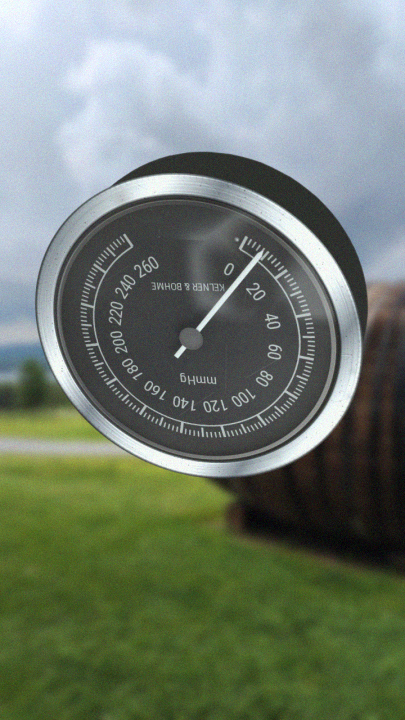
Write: 8 (mmHg)
